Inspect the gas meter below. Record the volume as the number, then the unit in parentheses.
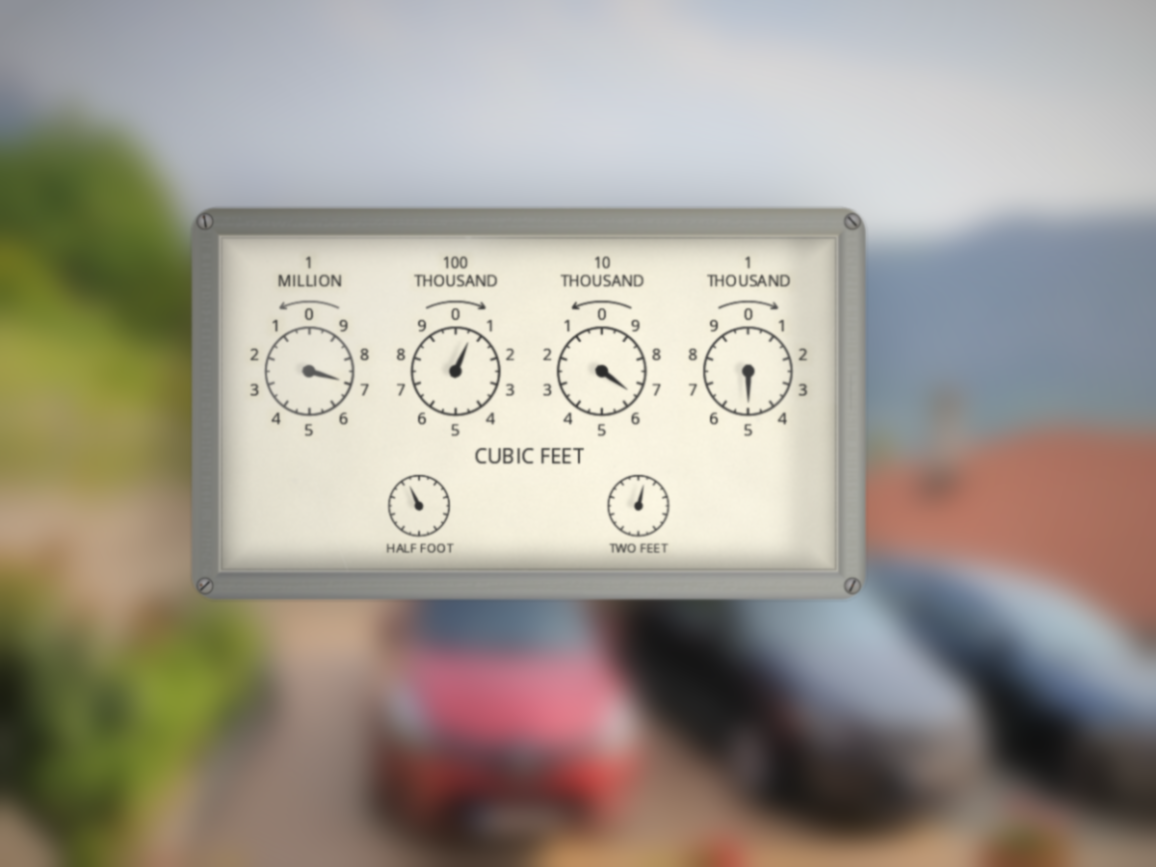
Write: 706500 (ft³)
